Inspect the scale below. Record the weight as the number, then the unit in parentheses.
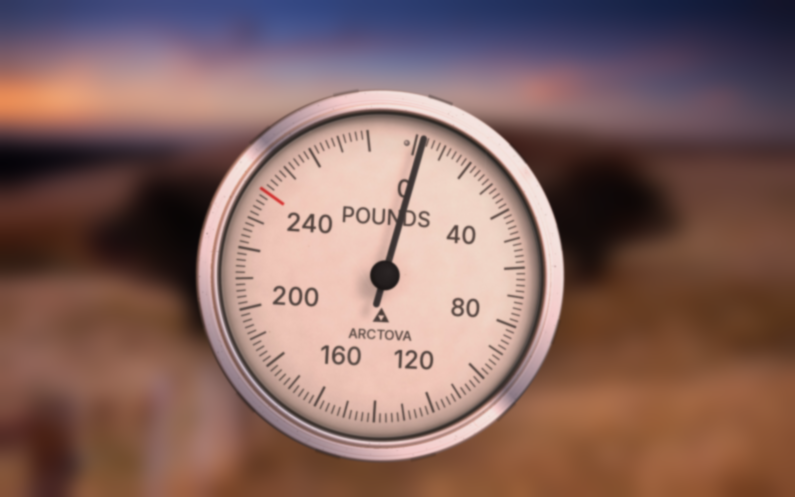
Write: 2 (lb)
